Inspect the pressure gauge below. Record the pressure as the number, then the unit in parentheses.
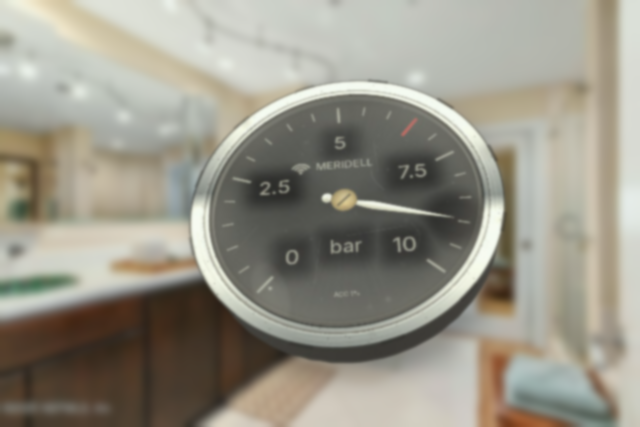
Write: 9 (bar)
